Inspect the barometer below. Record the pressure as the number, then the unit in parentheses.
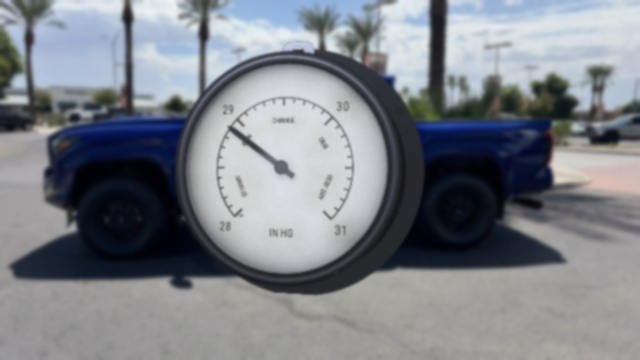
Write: 28.9 (inHg)
